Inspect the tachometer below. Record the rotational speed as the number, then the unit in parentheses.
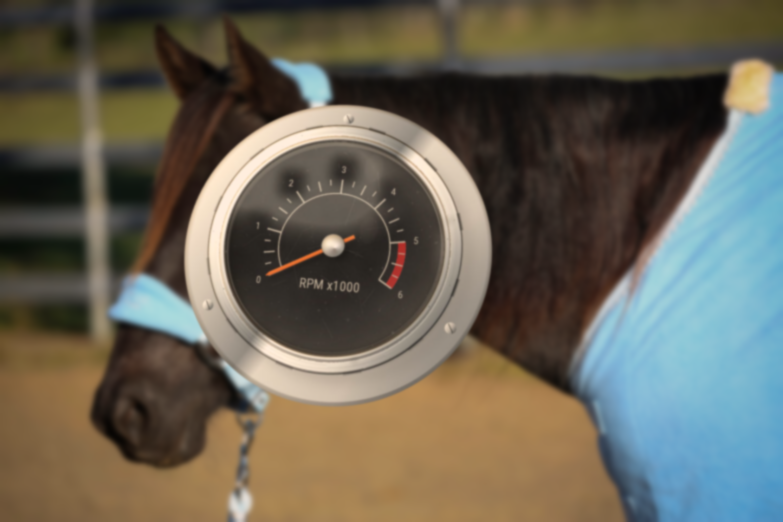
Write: 0 (rpm)
